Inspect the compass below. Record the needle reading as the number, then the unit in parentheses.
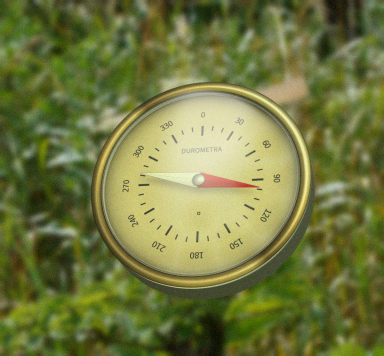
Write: 100 (°)
